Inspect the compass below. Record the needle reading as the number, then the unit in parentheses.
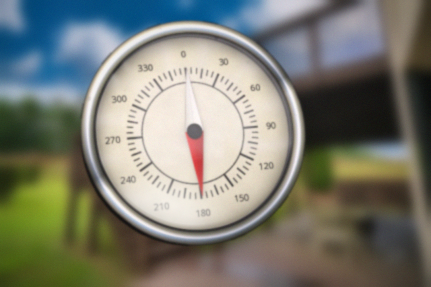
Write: 180 (°)
